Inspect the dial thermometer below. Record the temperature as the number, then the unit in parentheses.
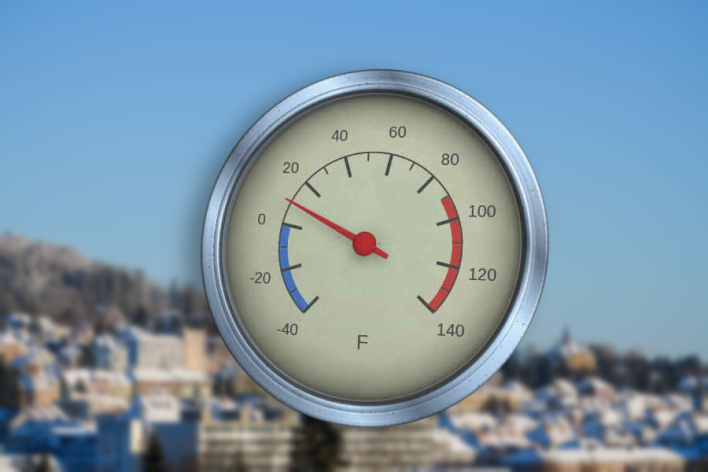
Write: 10 (°F)
